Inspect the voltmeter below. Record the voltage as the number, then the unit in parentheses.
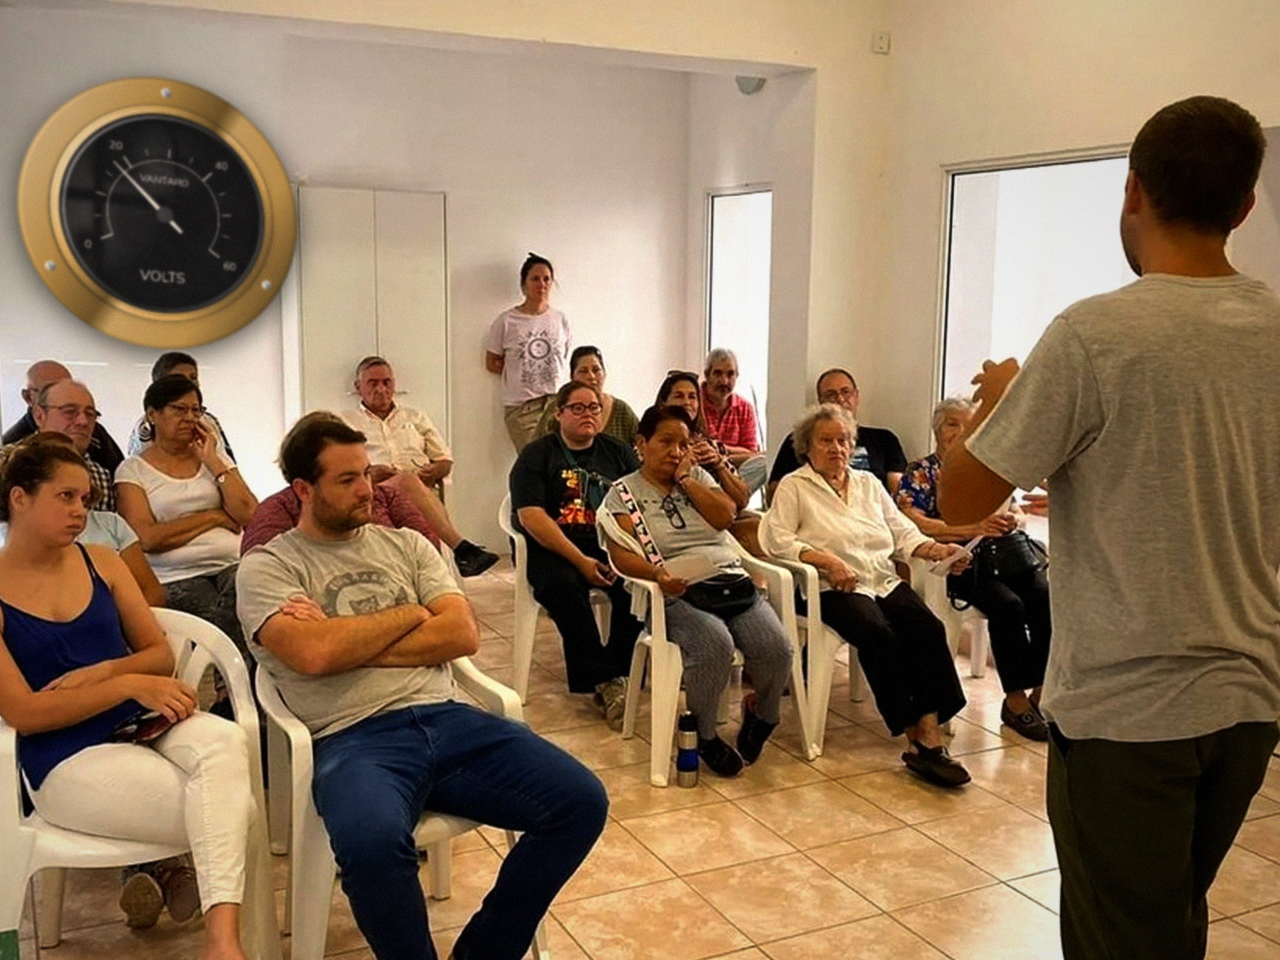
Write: 17.5 (V)
